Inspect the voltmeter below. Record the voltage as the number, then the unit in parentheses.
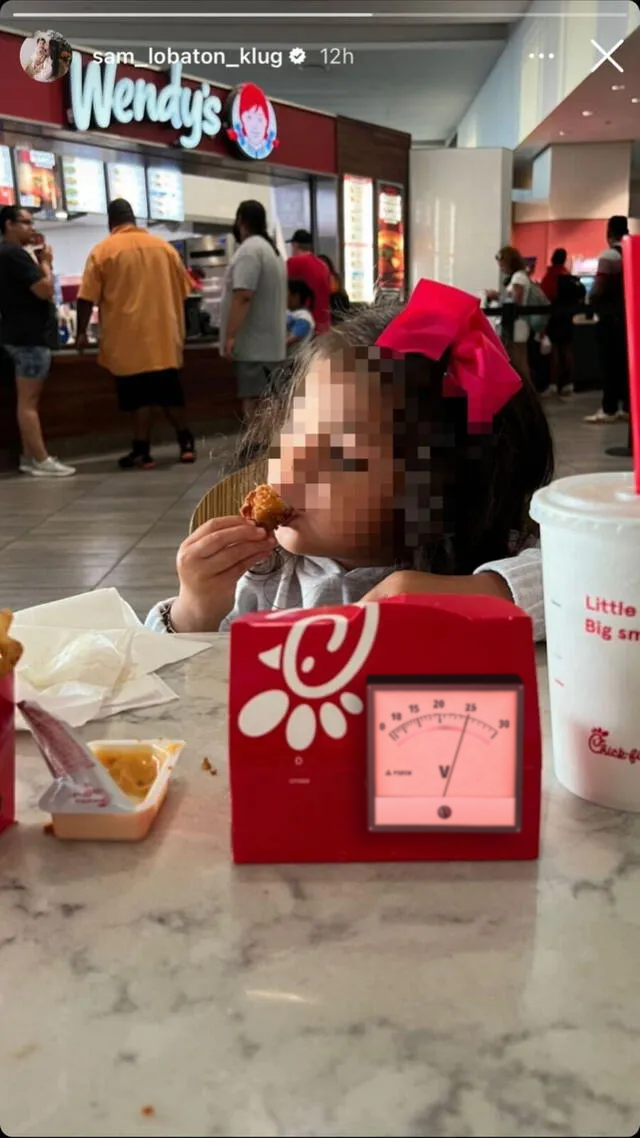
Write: 25 (V)
